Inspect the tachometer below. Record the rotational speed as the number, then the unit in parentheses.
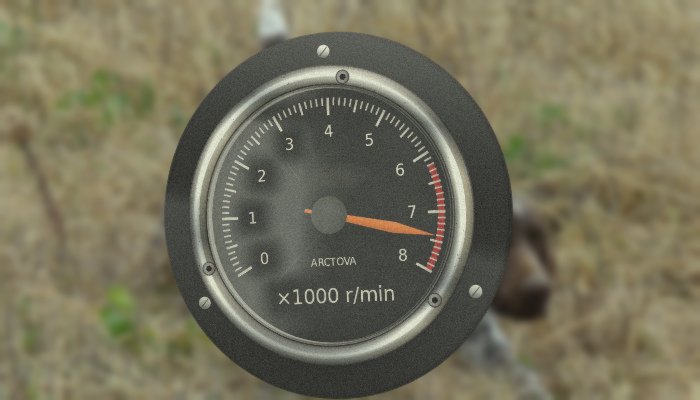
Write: 7400 (rpm)
